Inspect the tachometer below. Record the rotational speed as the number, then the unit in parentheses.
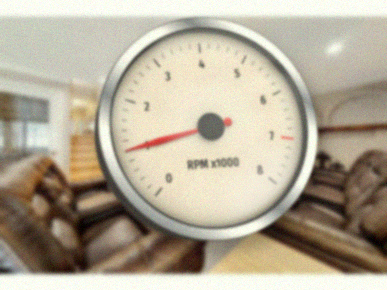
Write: 1000 (rpm)
